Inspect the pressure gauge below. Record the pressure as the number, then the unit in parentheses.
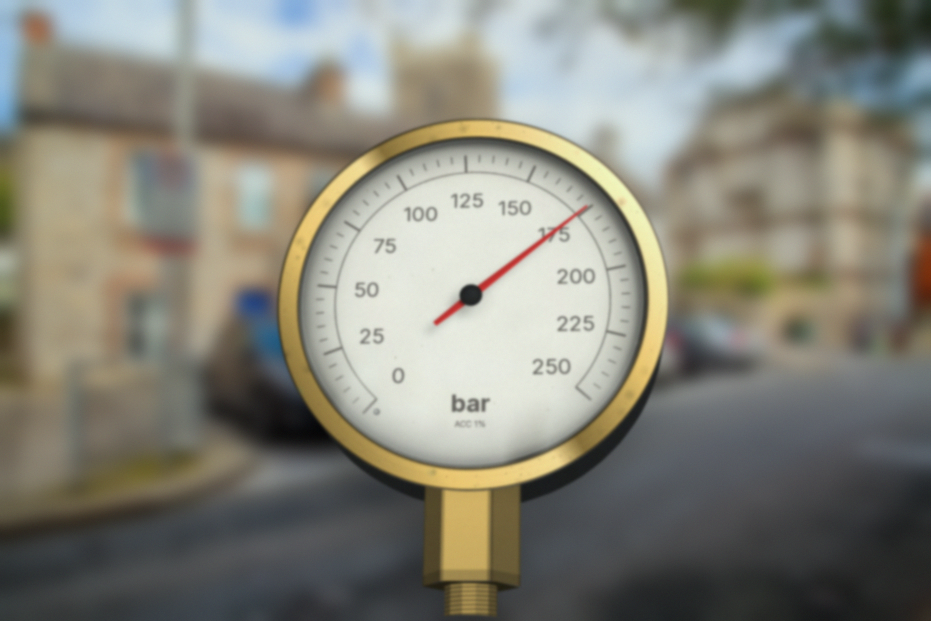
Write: 175 (bar)
